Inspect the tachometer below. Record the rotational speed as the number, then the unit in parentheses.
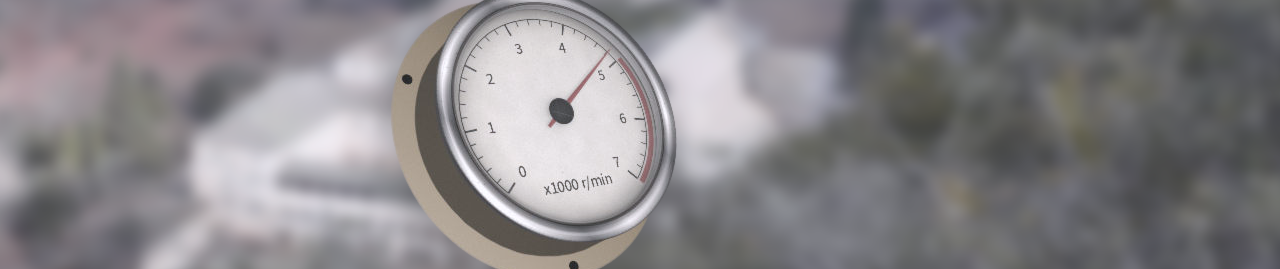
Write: 4800 (rpm)
